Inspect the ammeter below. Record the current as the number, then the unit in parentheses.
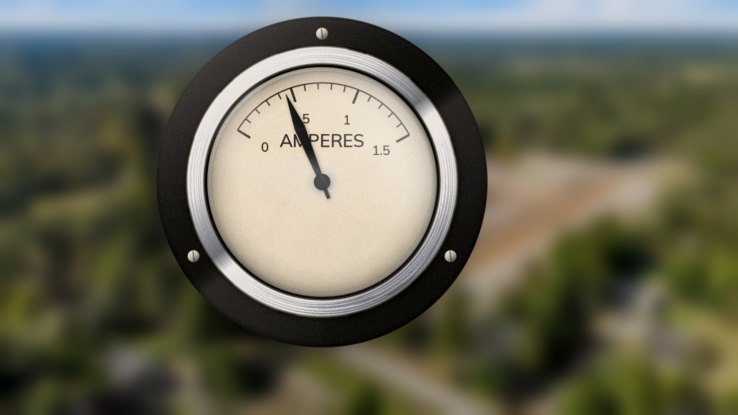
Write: 0.45 (A)
